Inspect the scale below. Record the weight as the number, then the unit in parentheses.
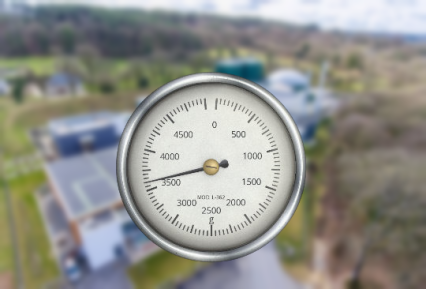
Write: 3600 (g)
